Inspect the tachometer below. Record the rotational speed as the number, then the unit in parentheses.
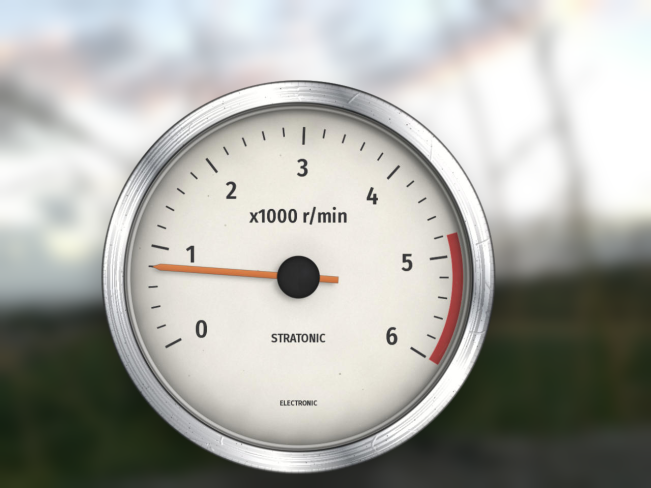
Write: 800 (rpm)
